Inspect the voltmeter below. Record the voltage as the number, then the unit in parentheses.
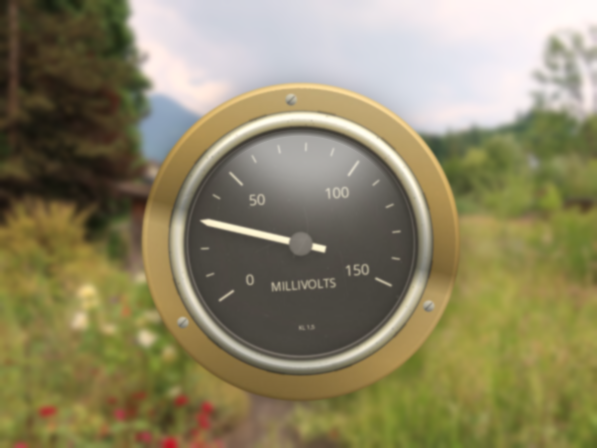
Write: 30 (mV)
